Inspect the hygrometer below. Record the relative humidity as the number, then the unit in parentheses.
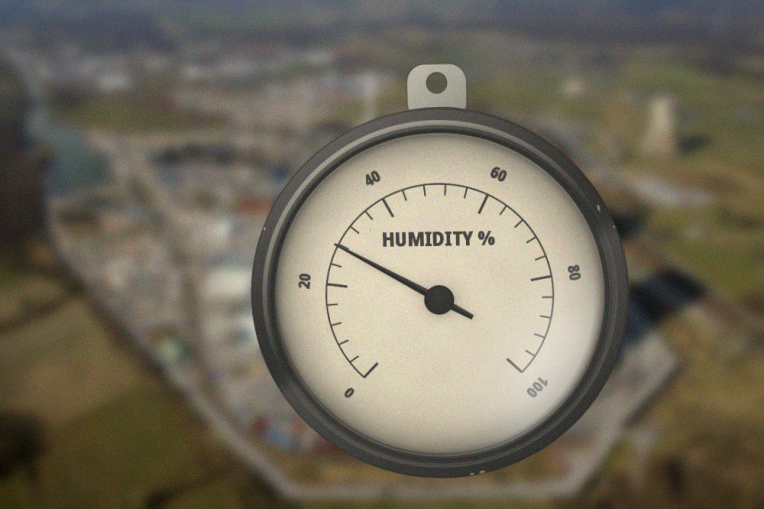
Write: 28 (%)
